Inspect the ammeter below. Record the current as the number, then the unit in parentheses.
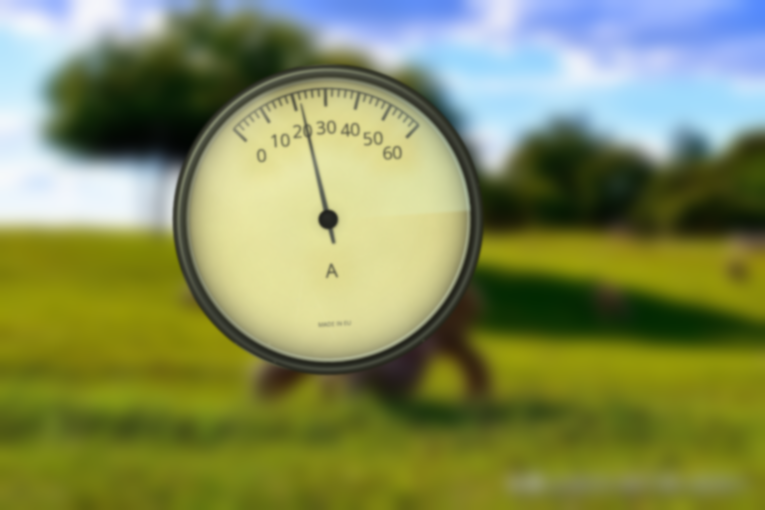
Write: 22 (A)
